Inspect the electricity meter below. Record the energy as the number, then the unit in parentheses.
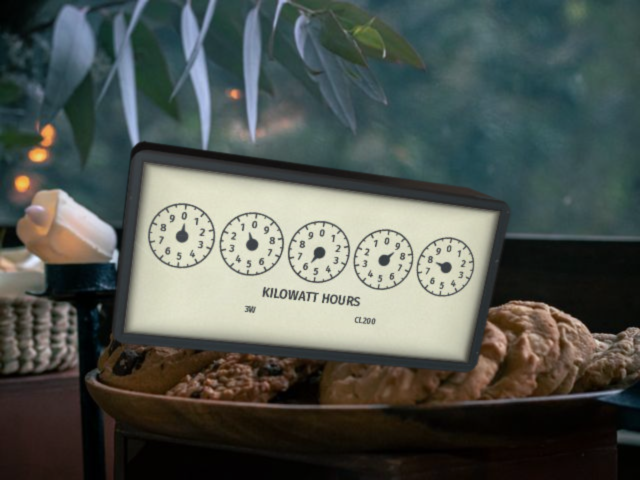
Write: 588 (kWh)
